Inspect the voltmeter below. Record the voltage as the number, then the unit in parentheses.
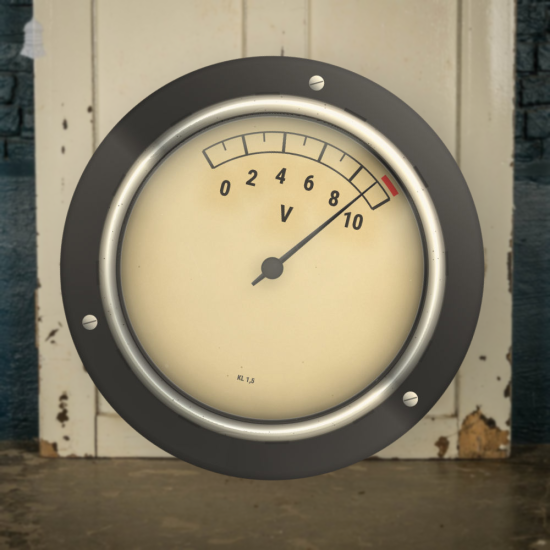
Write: 9 (V)
